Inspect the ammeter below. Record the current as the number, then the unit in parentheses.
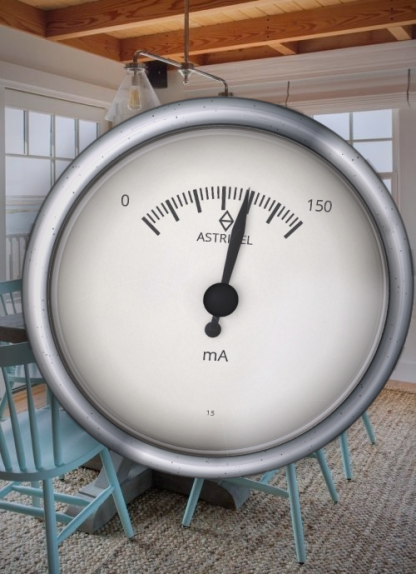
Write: 95 (mA)
